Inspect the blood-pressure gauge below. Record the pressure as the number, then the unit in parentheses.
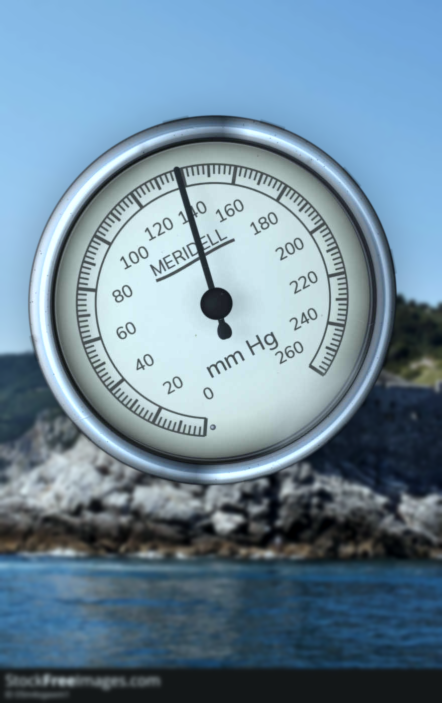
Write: 138 (mmHg)
